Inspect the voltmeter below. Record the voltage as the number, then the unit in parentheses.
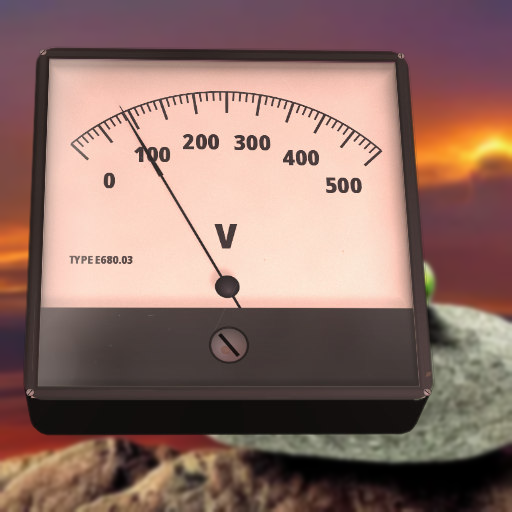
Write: 90 (V)
